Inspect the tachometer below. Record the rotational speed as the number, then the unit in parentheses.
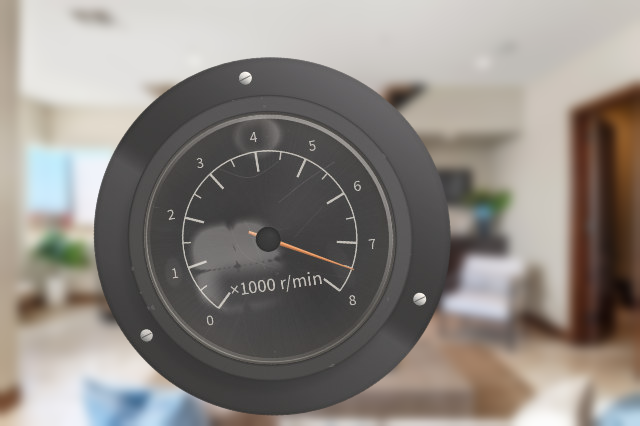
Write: 7500 (rpm)
